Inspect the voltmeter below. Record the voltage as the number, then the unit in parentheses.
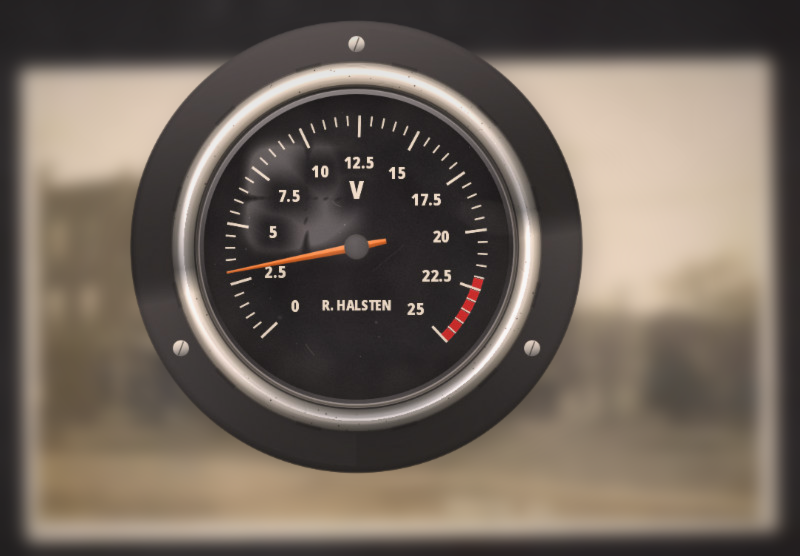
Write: 3 (V)
